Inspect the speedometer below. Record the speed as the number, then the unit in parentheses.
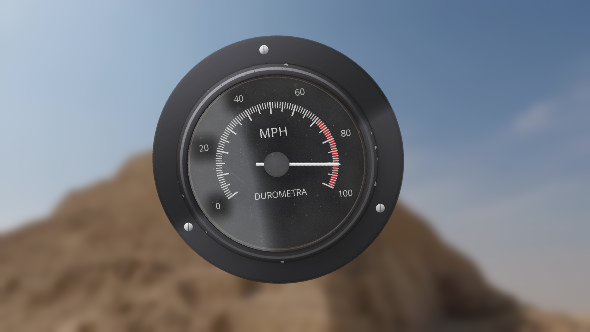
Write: 90 (mph)
